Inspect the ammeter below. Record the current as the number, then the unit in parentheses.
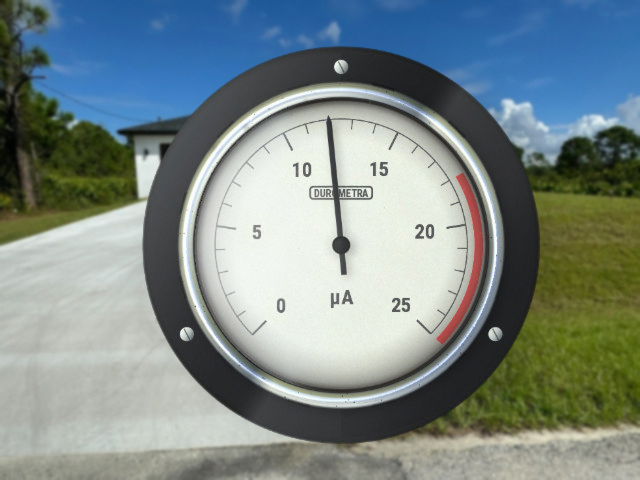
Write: 12 (µA)
